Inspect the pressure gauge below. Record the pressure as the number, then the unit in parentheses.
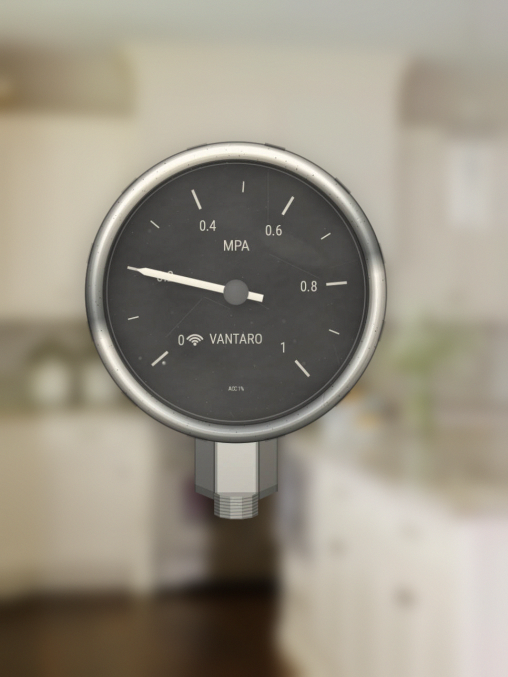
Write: 0.2 (MPa)
